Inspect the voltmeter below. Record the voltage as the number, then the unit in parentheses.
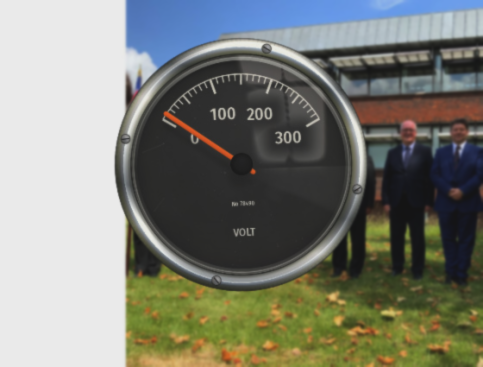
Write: 10 (V)
